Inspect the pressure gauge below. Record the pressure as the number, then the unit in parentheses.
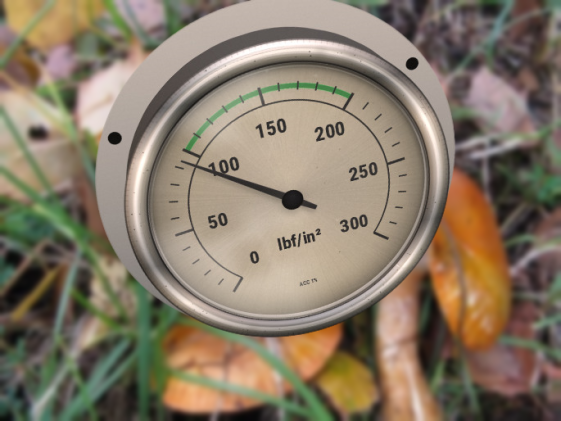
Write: 95 (psi)
